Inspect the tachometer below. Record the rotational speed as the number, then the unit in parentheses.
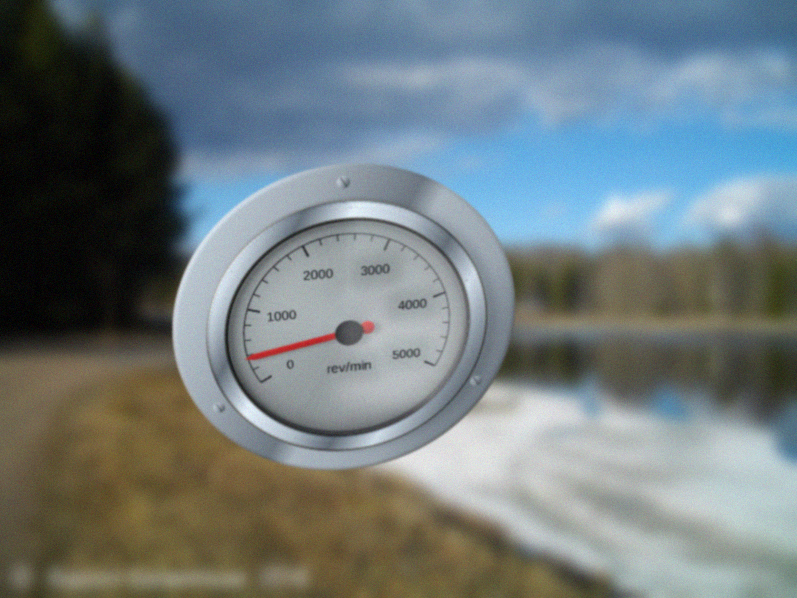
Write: 400 (rpm)
